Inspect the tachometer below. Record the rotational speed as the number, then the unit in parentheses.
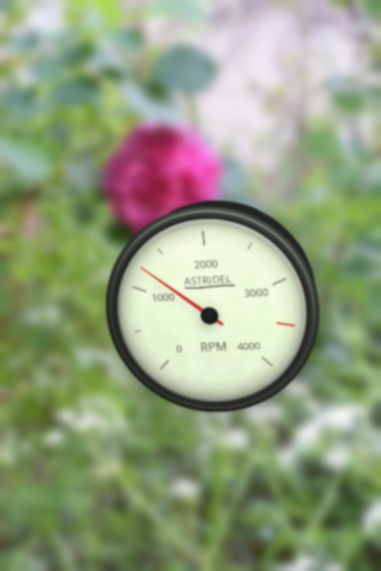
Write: 1250 (rpm)
